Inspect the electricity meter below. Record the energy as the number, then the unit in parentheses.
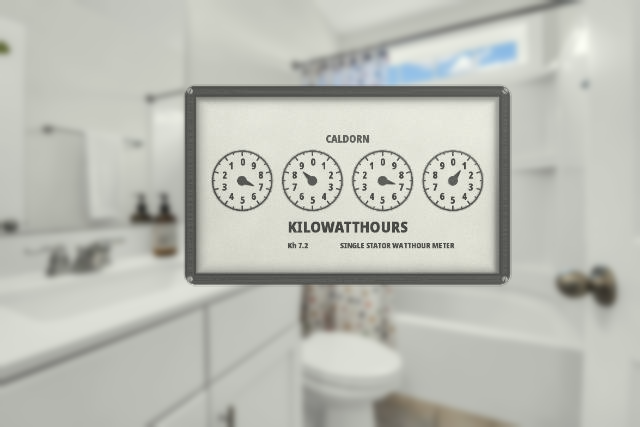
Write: 6871 (kWh)
